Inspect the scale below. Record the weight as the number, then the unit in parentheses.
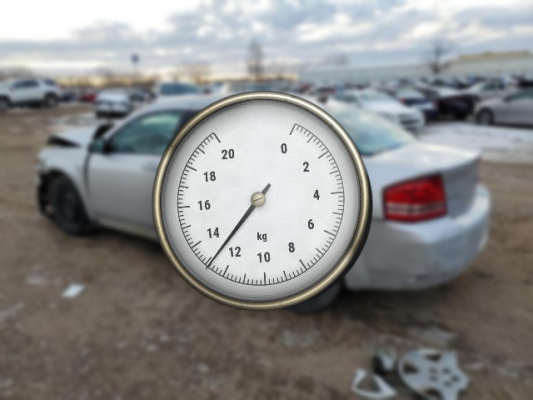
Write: 12.8 (kg)
